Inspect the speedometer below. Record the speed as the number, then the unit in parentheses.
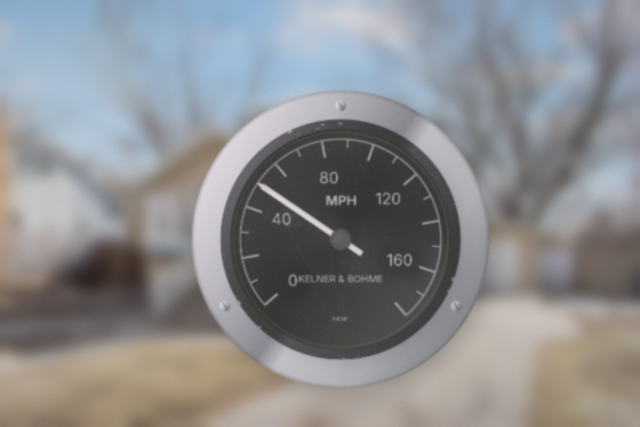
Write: 50 (mph)
